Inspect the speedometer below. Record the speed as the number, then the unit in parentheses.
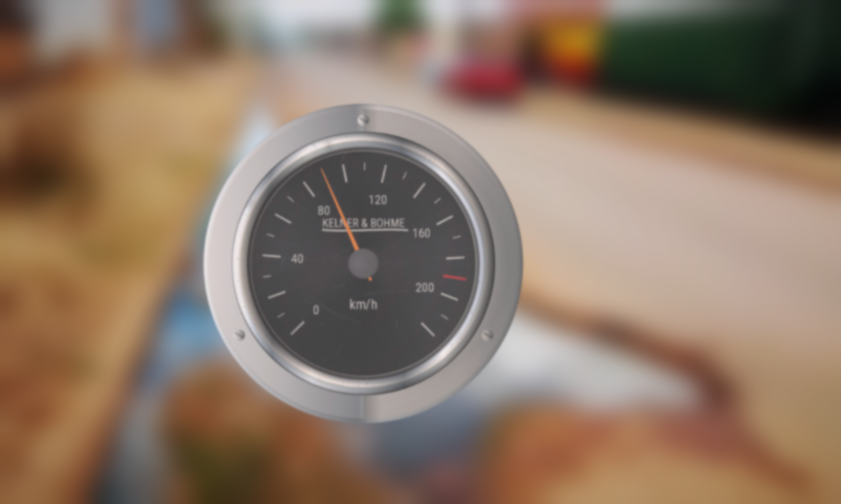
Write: 90 (km/h)
